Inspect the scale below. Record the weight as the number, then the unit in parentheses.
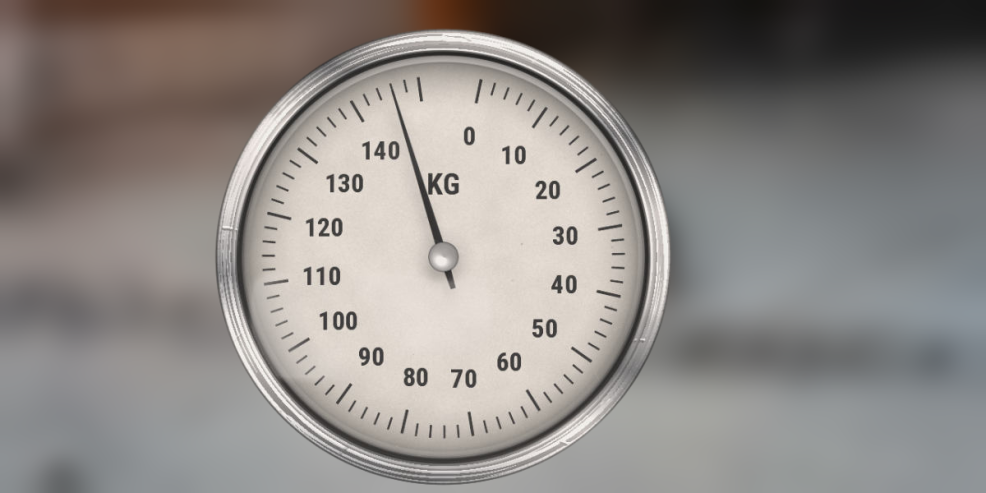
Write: 146 (kg)
